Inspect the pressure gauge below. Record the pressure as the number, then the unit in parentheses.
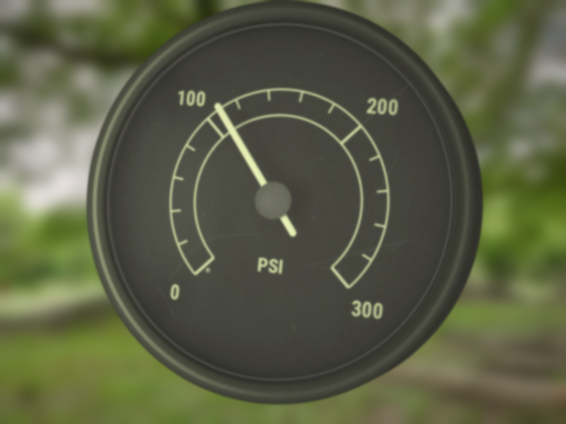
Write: 110 (psi)
